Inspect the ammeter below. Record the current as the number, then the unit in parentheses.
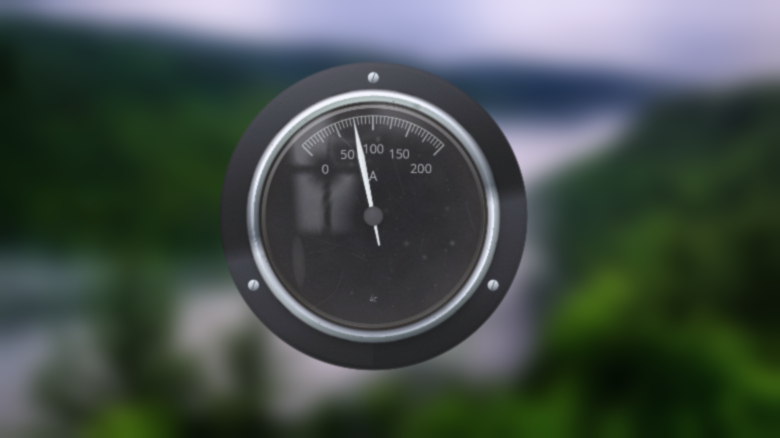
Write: 75 (A)
